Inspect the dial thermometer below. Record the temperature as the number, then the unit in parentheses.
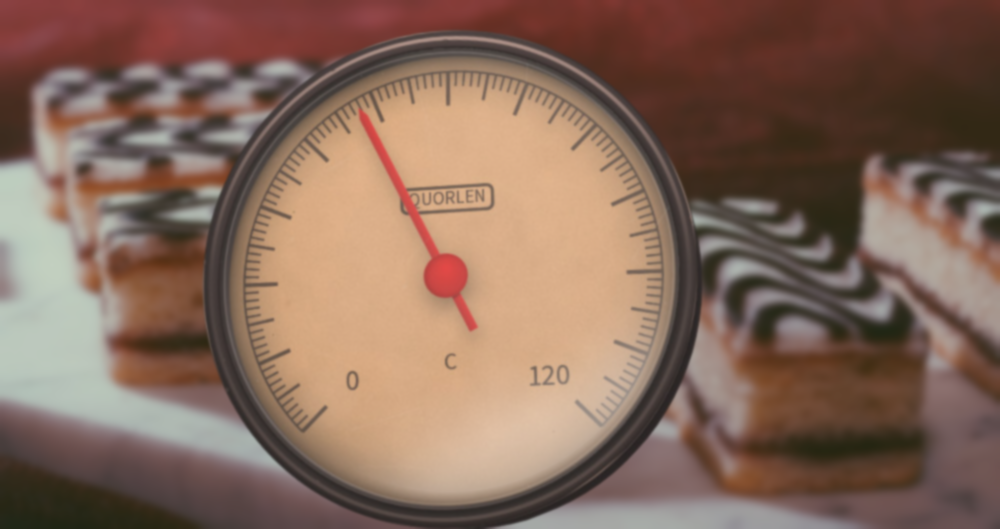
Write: 48 (°C)
